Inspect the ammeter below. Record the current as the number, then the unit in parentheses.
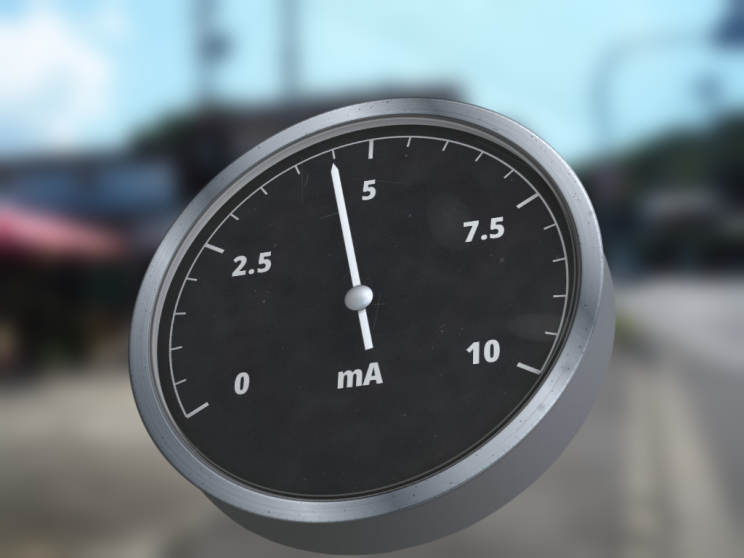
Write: 4.5 (mA)
